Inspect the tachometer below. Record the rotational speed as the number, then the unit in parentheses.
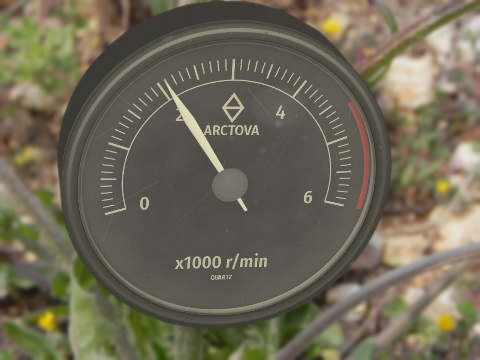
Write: 2100 (rpm)
